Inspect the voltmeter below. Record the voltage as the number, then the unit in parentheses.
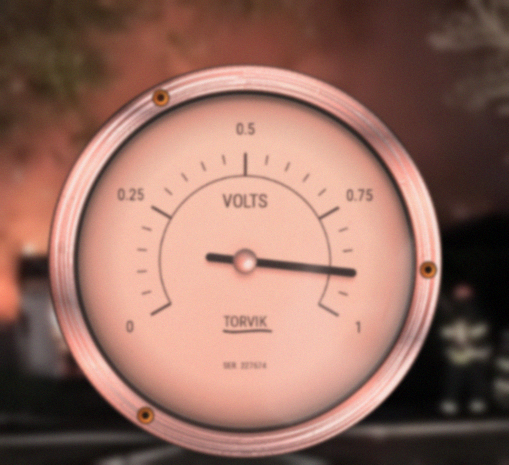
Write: 0.9 (V)
